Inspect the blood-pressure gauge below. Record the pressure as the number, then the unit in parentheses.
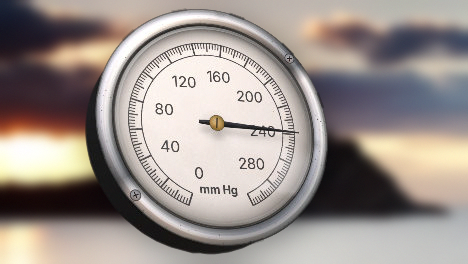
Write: 240 (mmHg)
